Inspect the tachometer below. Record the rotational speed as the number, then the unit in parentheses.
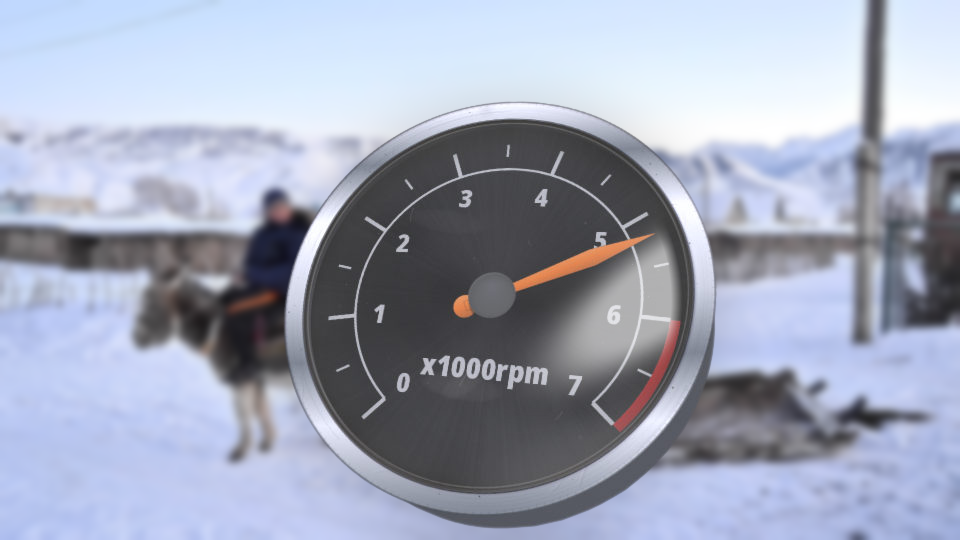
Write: 5250 (rpm)
